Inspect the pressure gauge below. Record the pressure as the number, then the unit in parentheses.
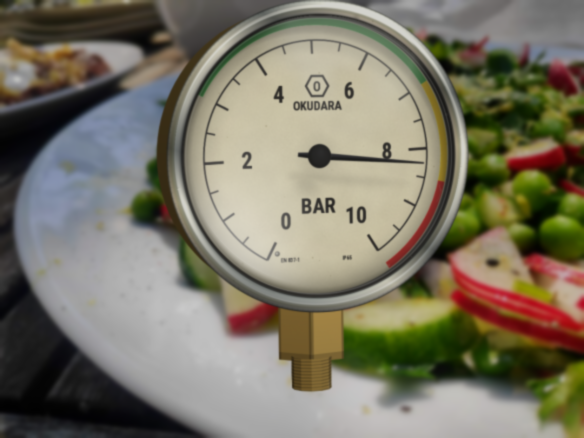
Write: 8.25 (bar)
